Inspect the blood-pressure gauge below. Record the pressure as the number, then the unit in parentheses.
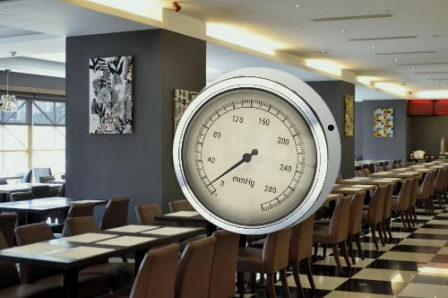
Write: 10 (mmHg)
